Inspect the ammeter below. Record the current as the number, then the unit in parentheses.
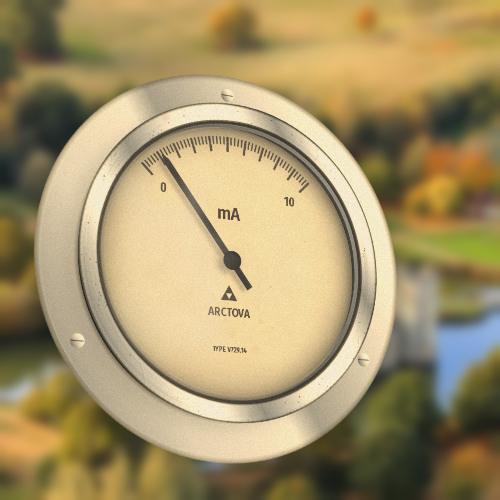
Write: 1 (mA)
